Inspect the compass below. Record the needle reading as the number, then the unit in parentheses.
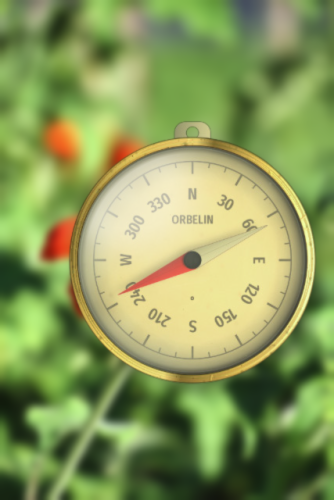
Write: 245 (°)
